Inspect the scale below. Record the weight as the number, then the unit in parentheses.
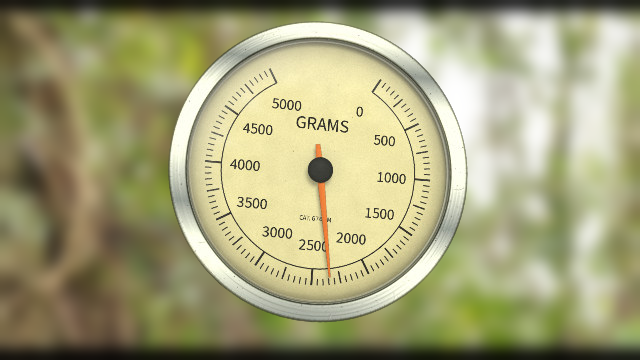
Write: 2350 (g)
